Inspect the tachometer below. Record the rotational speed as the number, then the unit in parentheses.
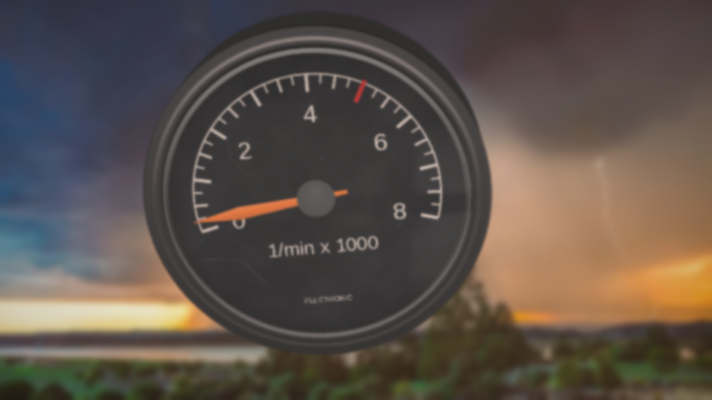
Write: 250 (rpm)
